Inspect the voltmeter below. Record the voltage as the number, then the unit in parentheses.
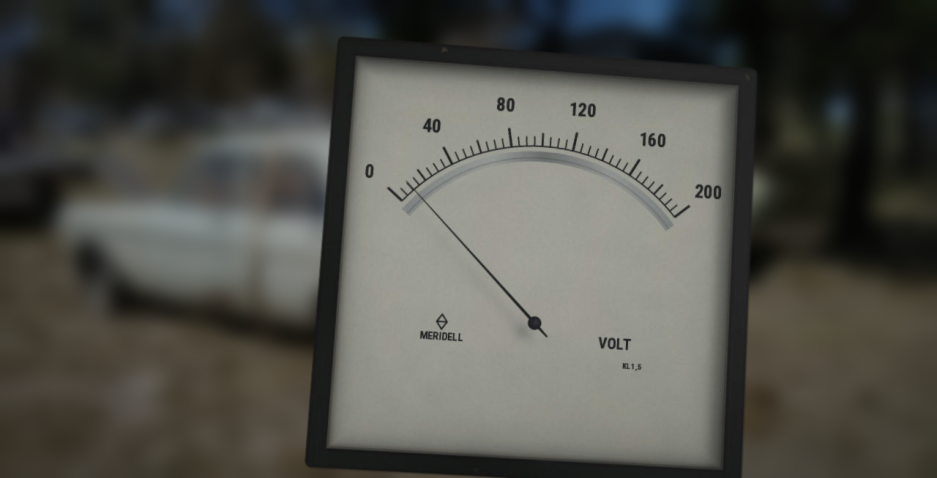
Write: 10 (V)
